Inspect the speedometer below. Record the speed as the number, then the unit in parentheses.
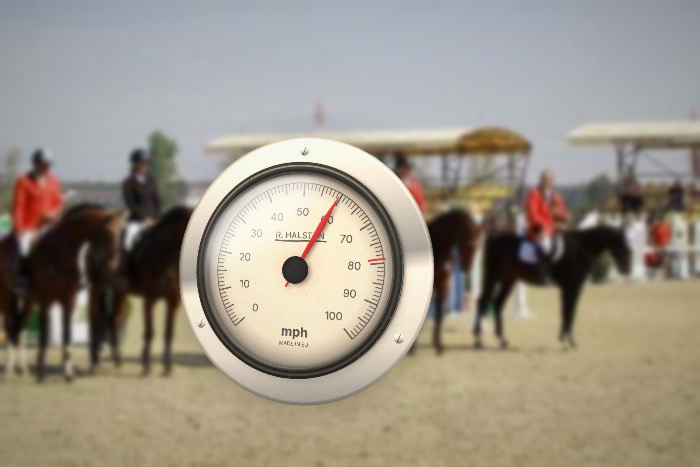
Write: 60 (mph)
